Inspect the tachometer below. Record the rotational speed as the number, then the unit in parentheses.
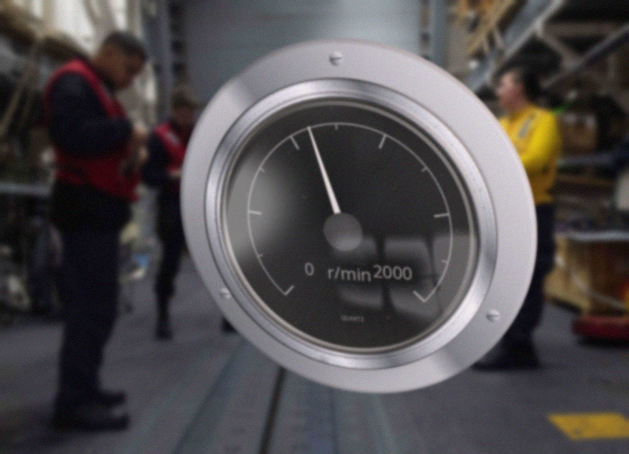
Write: 900 (rpm)
